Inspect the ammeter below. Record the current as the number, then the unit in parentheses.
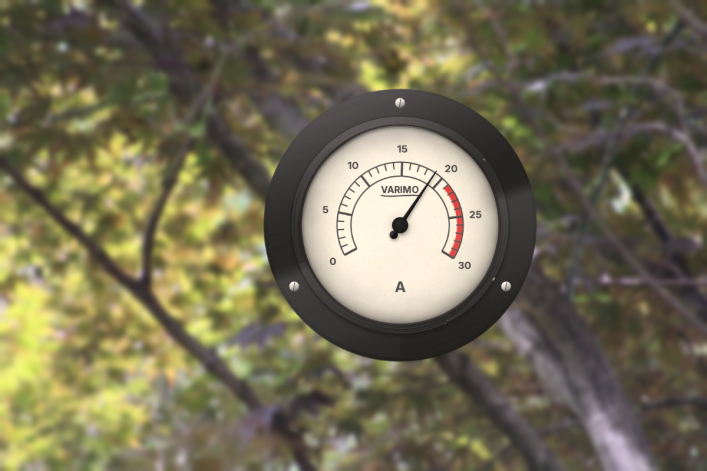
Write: 19 (A)
